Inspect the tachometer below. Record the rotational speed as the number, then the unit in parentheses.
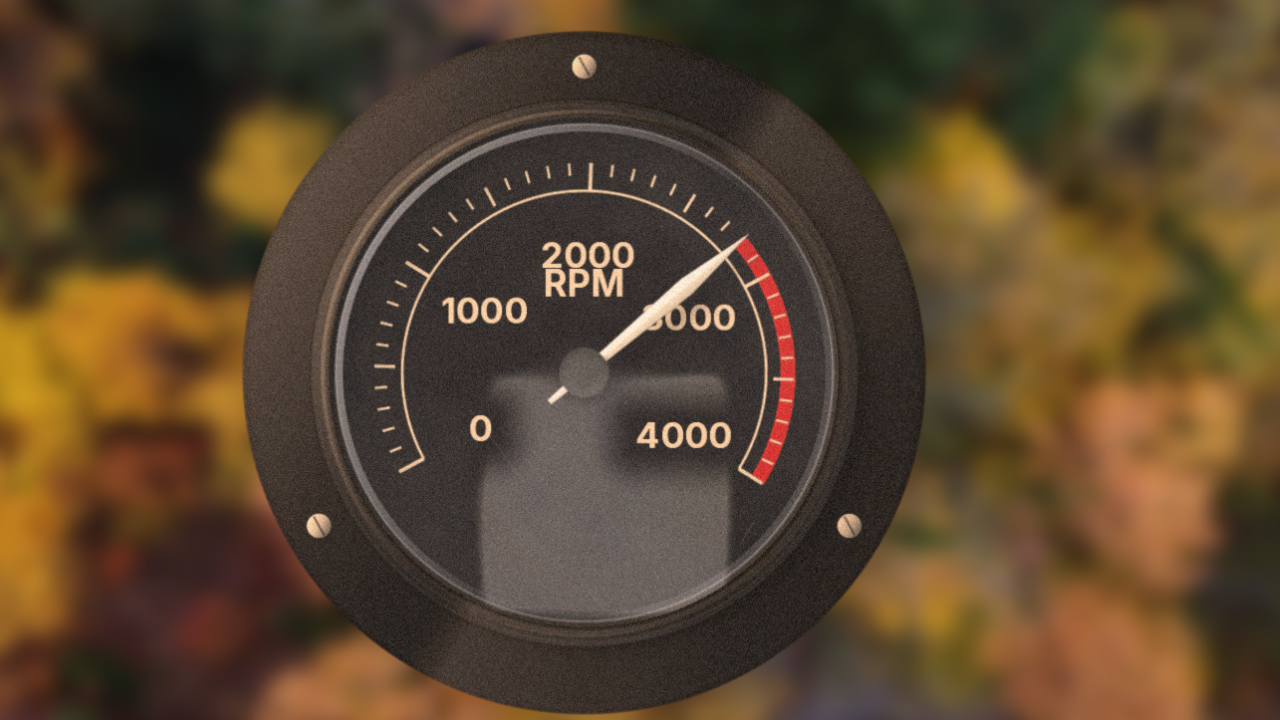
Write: 2800 (rpm)
